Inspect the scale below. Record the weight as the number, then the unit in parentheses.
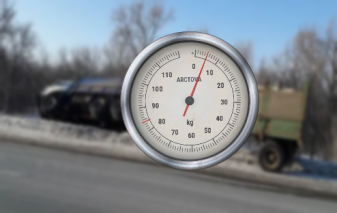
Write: 5 (kg)
